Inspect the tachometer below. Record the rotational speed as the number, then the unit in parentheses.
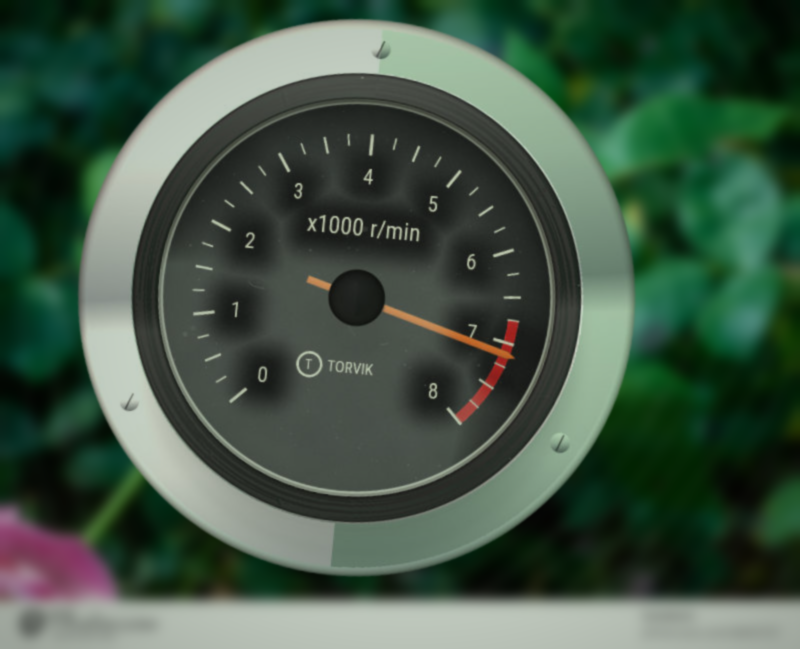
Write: 7125 (rpm)
